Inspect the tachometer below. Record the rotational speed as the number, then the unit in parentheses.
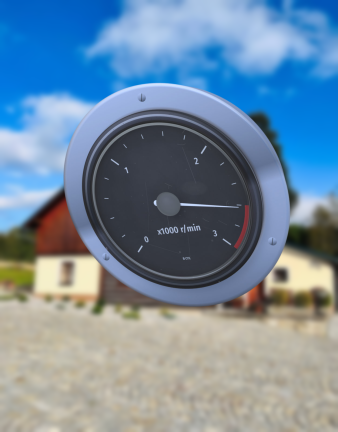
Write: 2600 (rpm)
